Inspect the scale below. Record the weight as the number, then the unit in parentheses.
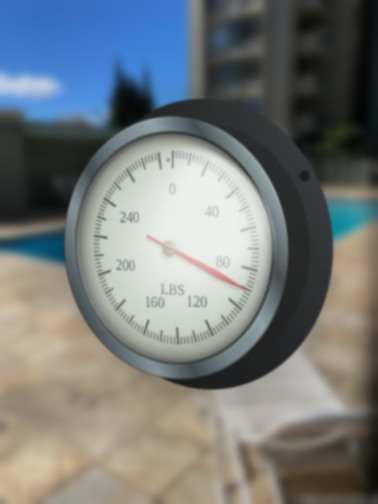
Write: 90 (lb)
